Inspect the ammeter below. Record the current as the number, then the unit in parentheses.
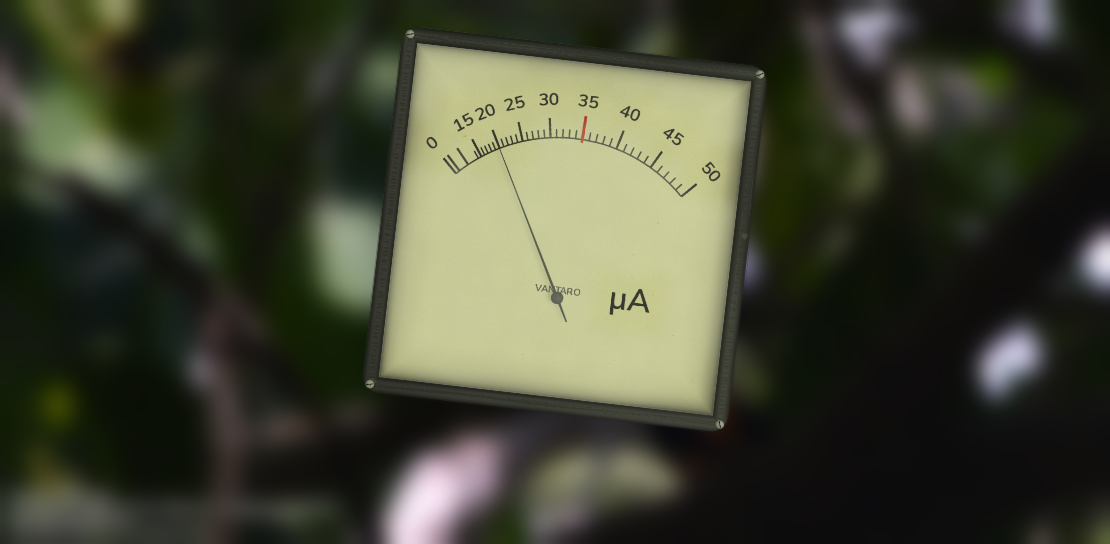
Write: 20 (µA)
